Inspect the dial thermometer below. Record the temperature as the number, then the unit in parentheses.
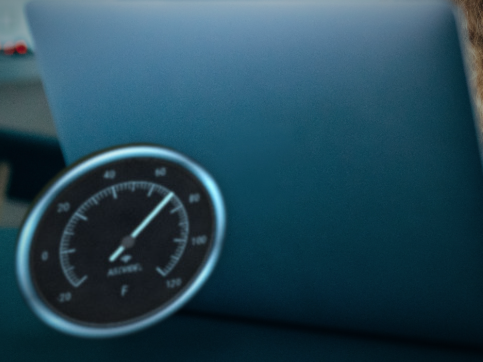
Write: 70 (°F)
